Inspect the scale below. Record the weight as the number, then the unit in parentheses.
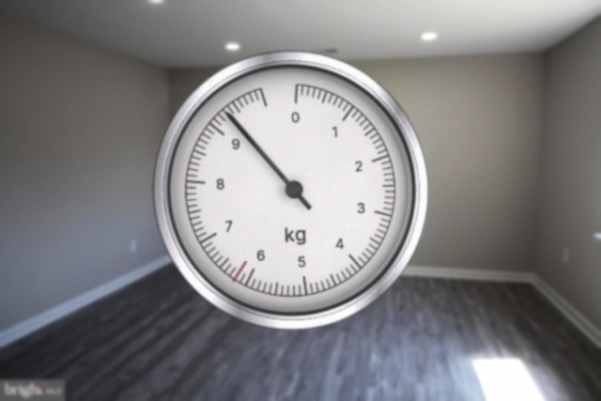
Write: 9.3 (kg)
